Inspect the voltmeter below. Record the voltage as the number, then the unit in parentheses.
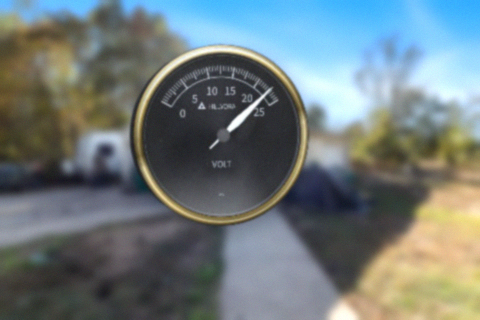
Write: 22.5 (V)
